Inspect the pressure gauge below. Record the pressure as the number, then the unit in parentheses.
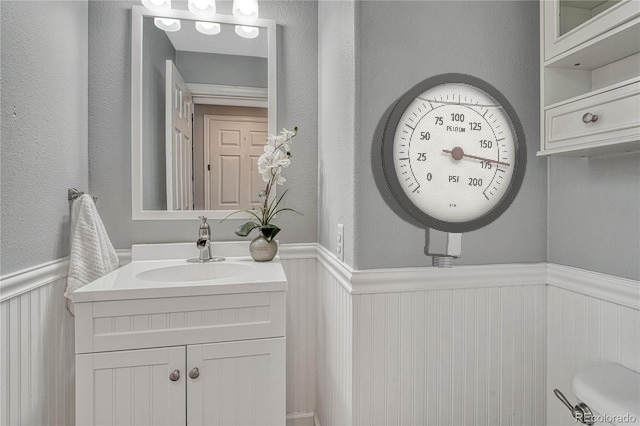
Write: 170 (psi)
